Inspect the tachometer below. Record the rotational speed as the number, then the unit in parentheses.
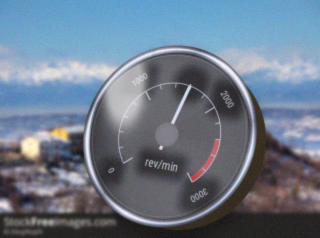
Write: 1600 (rpm)
